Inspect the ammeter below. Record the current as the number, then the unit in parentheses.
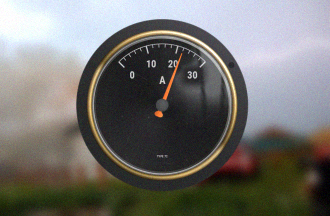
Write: 22 (A)
